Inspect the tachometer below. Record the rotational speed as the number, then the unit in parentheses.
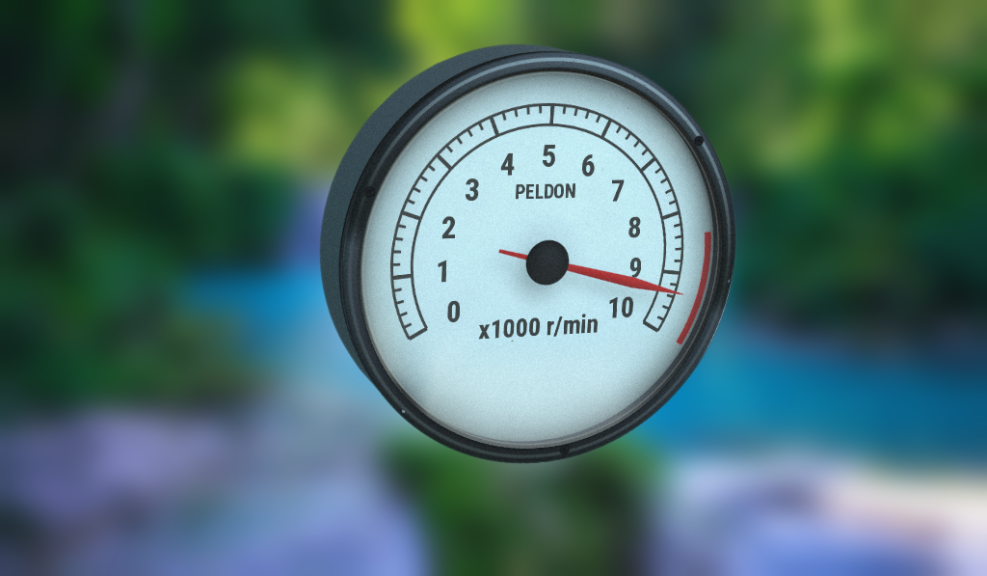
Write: 9300 (rpm)
